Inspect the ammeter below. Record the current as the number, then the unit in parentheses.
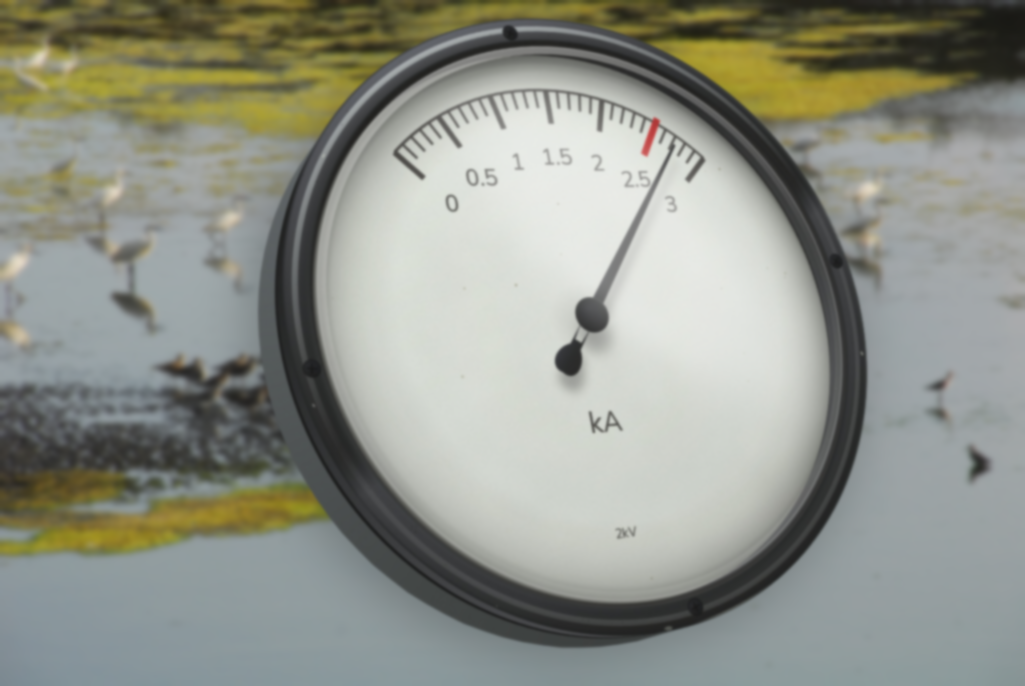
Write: 2.7 (kA)
